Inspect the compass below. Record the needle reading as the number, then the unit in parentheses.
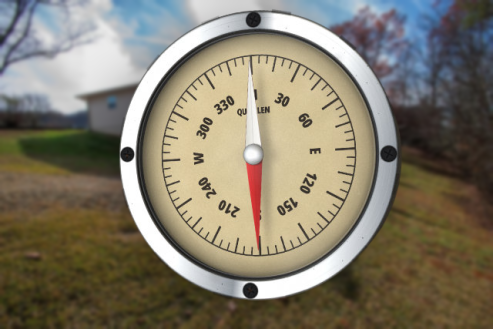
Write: 180 (°)
